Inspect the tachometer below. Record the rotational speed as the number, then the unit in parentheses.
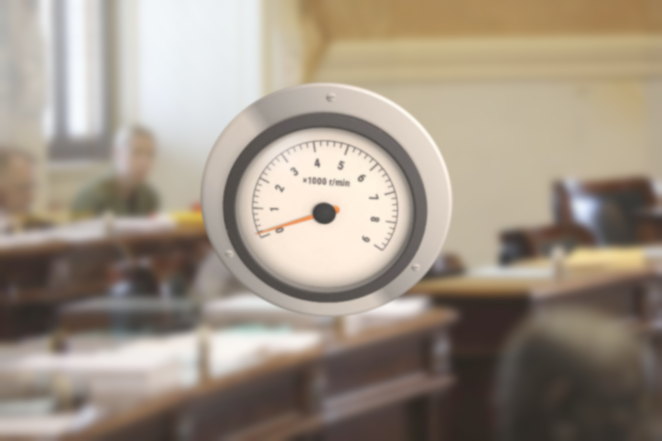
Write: 200 (rpm)
